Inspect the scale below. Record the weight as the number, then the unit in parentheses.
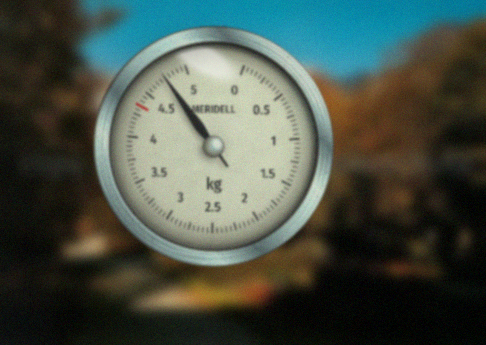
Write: 4.75 (kg)
